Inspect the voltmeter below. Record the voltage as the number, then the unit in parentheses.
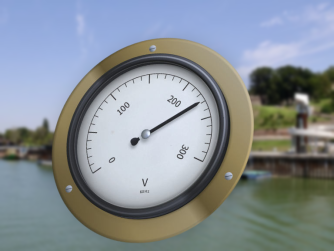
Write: 230 (V)
